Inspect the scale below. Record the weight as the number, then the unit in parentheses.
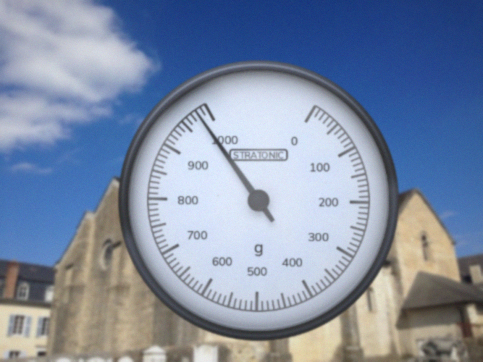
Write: 980 (g)
